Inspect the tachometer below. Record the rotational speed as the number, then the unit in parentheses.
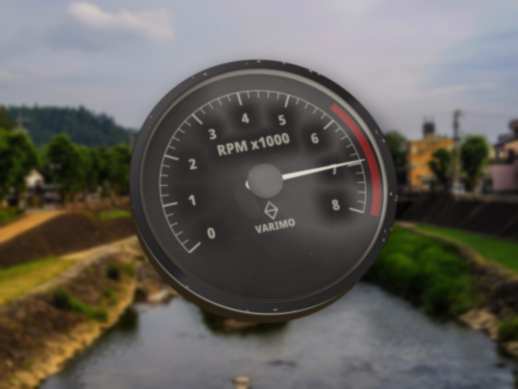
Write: 7000 (rpm)
